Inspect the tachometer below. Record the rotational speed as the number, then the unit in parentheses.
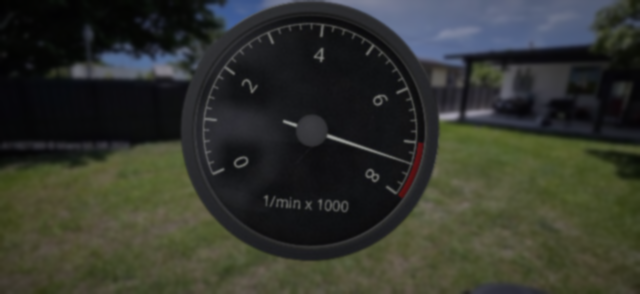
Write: 7400 (rpm)
